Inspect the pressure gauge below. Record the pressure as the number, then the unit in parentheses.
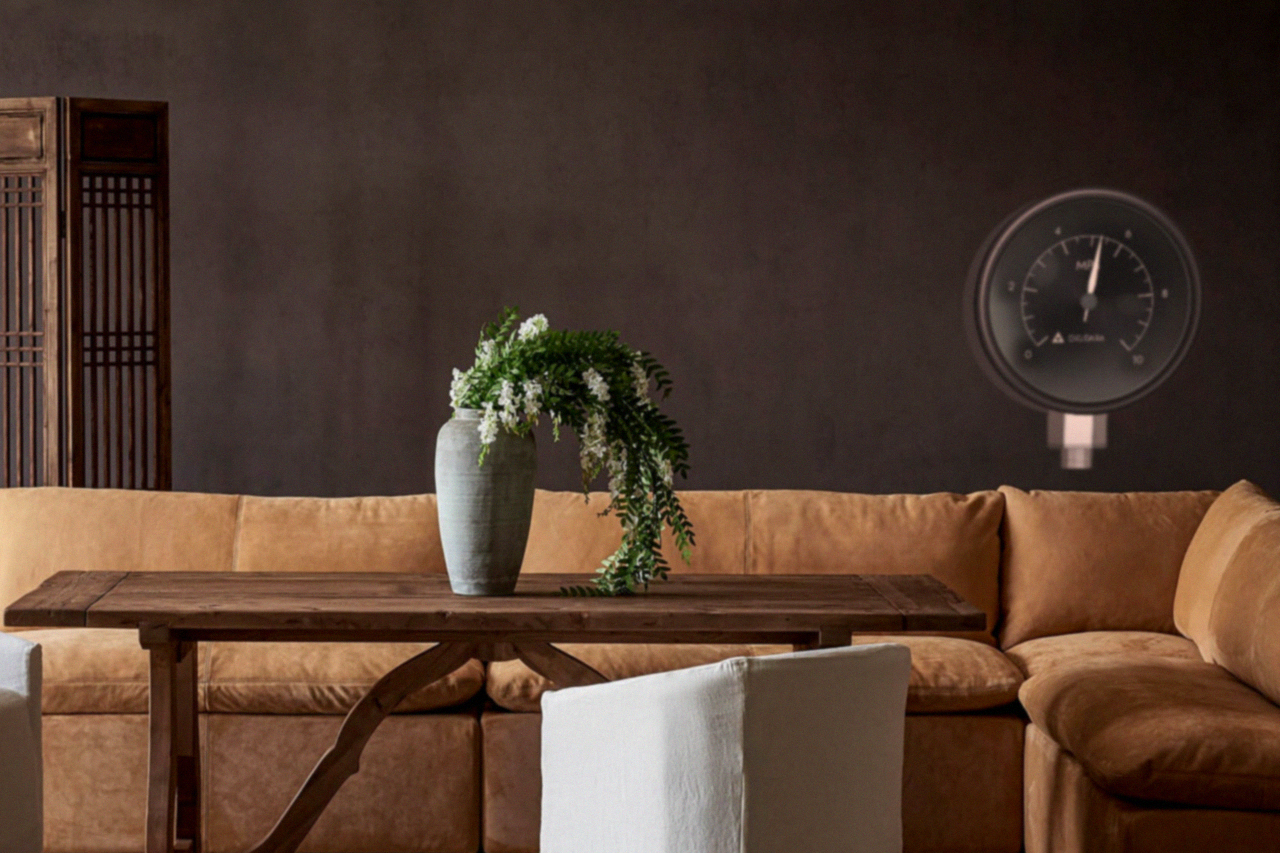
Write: 5.25 (MPa)
